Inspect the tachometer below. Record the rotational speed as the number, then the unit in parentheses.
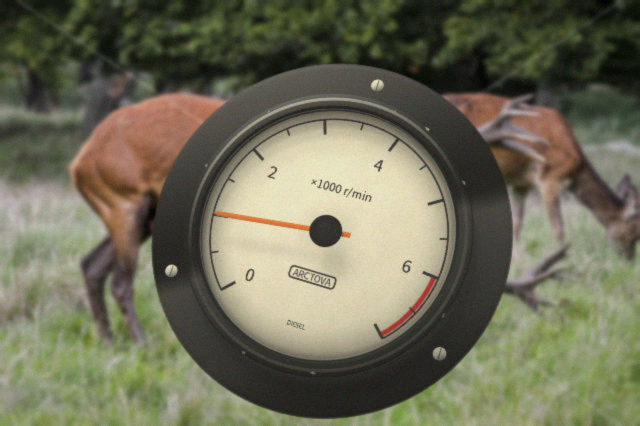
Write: 1000 (rpm)
